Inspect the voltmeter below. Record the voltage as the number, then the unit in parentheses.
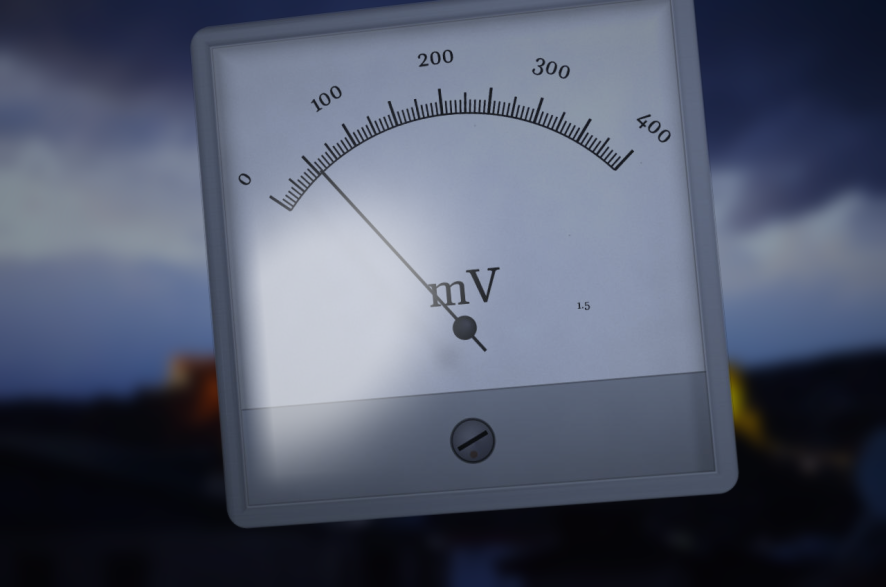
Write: 55 (mV)
